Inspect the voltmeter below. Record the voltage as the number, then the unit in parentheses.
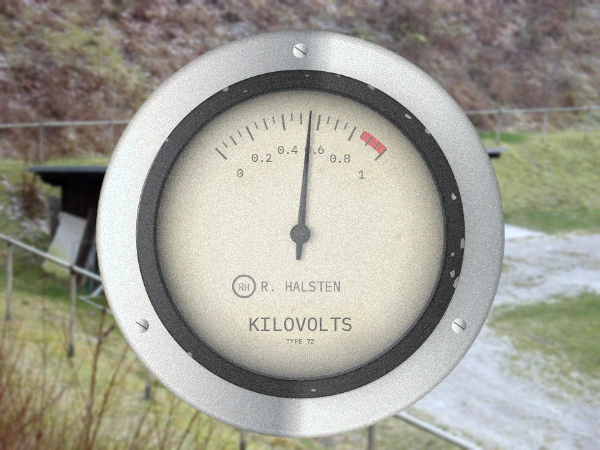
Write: 0.55 (kV)
